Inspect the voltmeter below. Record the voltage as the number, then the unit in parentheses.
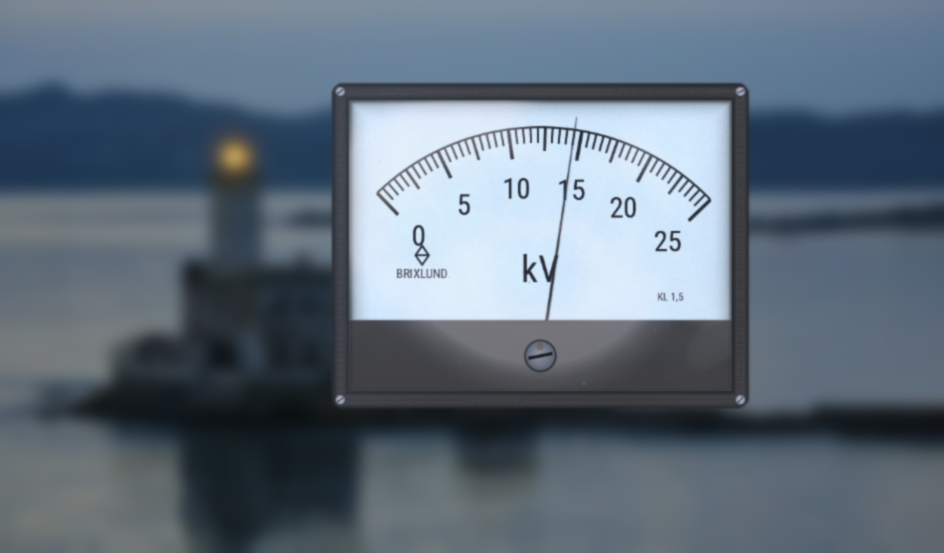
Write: 14.5 (kV)
